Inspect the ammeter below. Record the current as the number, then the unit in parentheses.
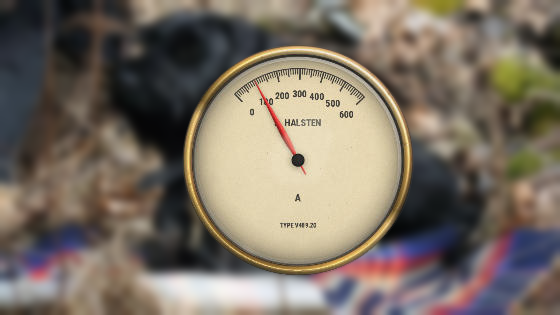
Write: 100 (A)
